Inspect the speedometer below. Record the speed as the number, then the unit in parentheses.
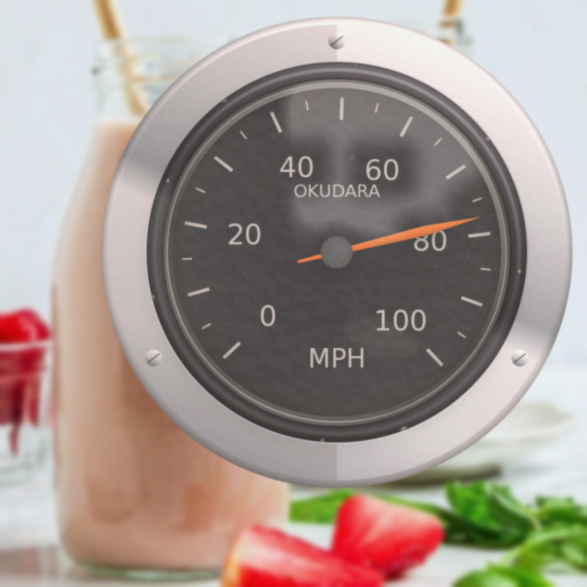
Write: 77.5 (mph)
